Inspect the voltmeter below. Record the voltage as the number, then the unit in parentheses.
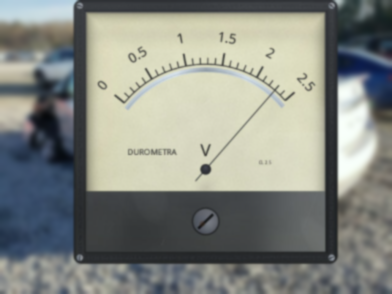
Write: 2.3 (V)
